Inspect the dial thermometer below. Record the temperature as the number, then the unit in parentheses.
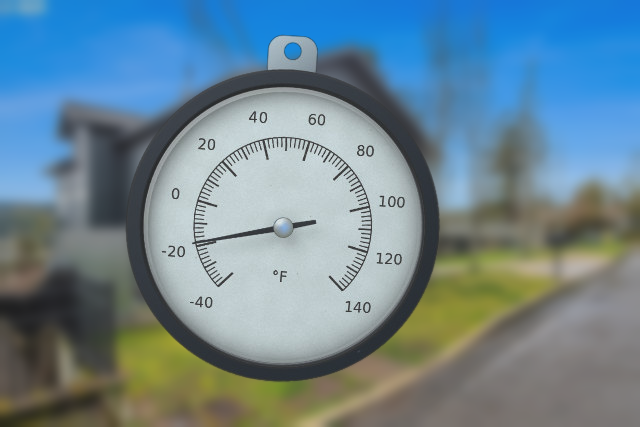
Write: -18 (°F)
